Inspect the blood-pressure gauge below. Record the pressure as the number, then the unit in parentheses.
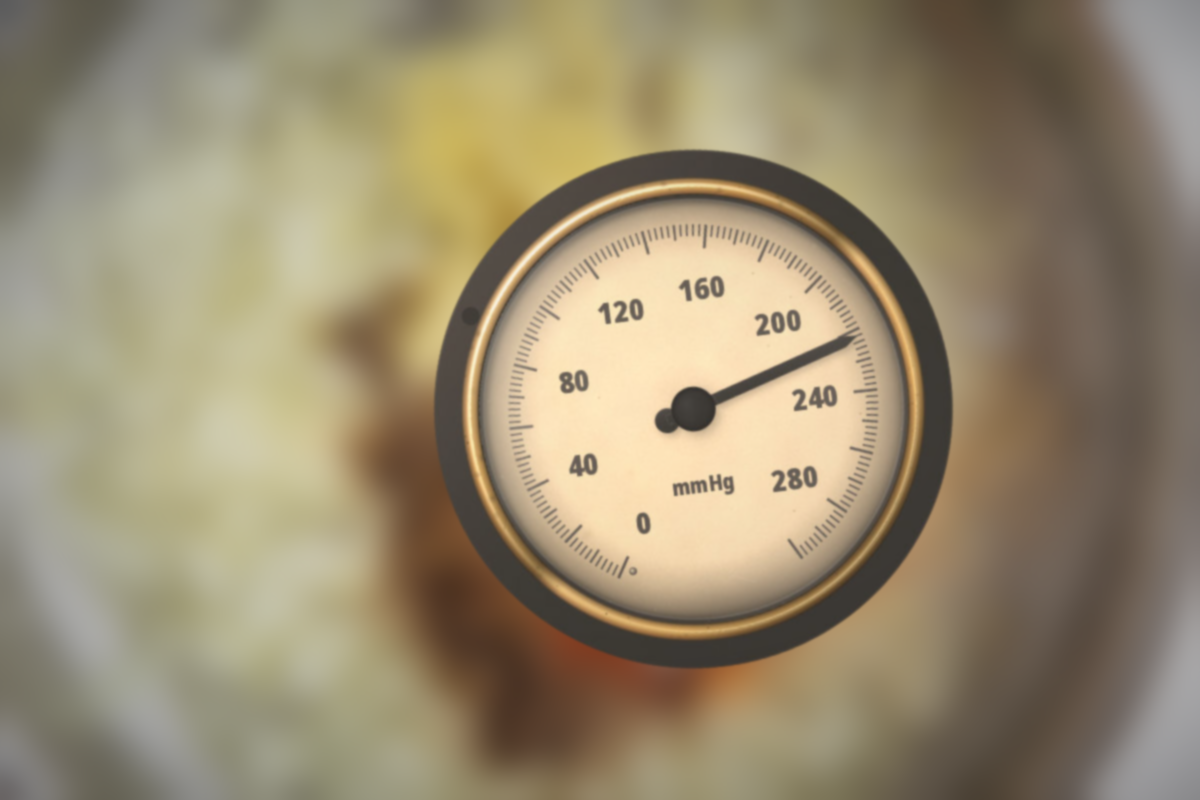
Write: 222 (mmHg)
